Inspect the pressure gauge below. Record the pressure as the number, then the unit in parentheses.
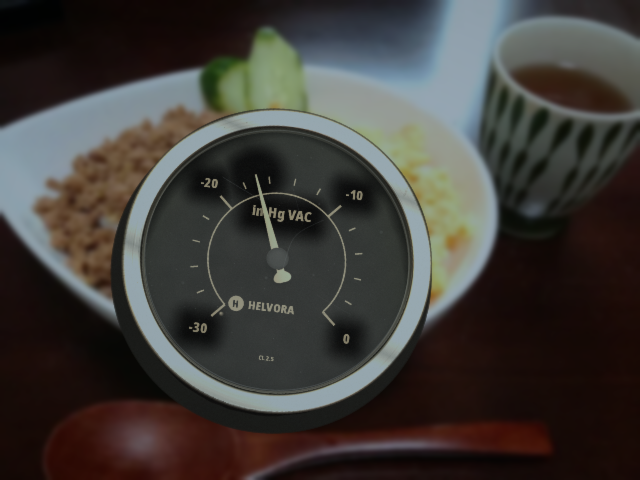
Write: -17 (inHg)
